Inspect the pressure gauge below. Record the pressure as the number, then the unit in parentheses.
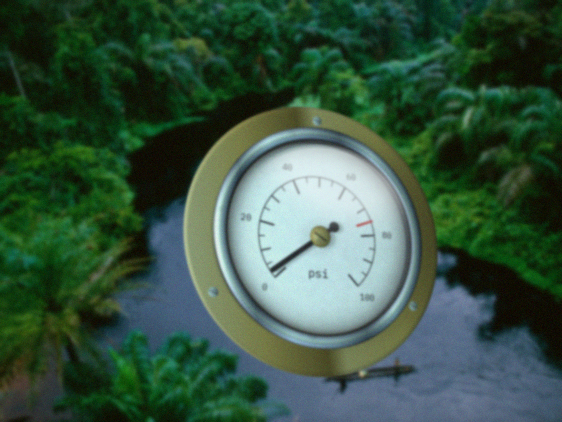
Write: 2.5 (psi)
